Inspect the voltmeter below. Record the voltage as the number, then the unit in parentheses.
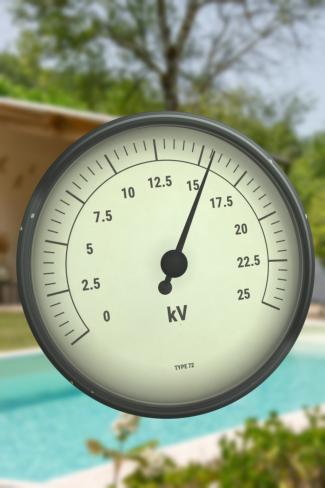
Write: 15.5 (kV)
